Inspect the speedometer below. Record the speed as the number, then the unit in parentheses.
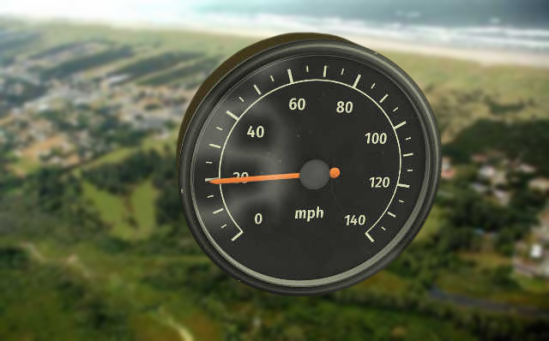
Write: 20 (mph)
